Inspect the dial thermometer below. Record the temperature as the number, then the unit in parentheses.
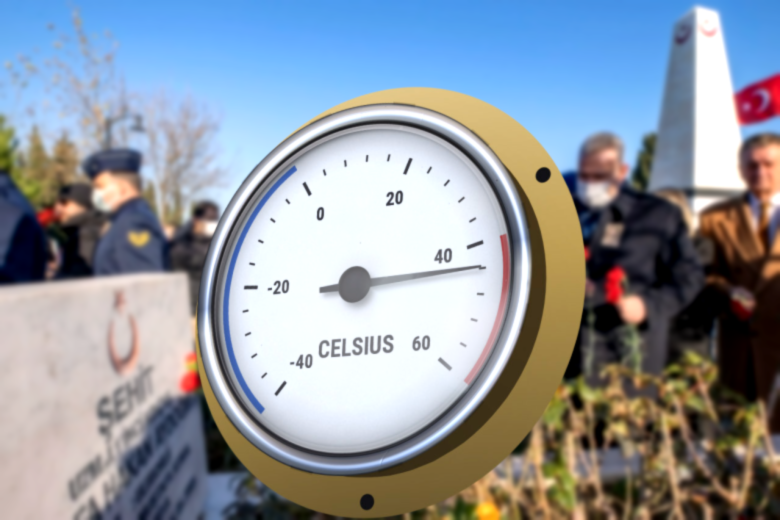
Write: 44 (°C)
